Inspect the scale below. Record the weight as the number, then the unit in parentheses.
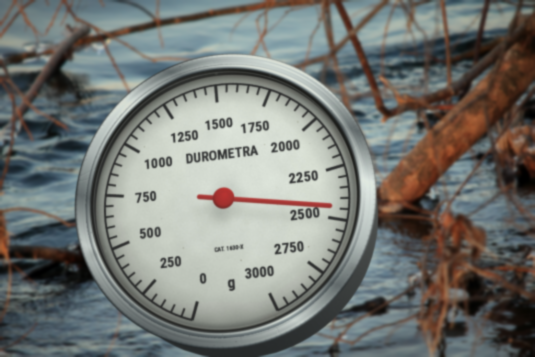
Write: 2450 (g)
